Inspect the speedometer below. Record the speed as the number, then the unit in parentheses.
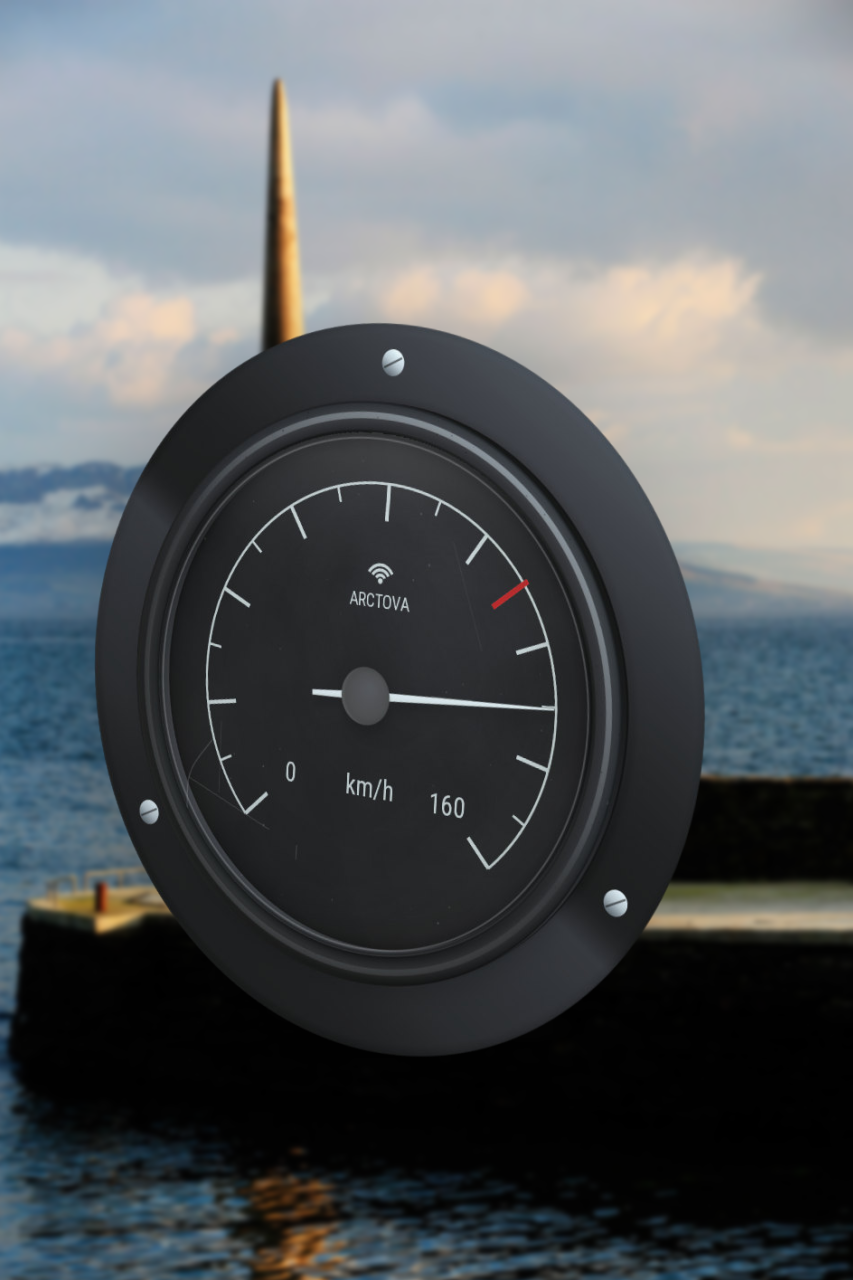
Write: 130 (km/h)
